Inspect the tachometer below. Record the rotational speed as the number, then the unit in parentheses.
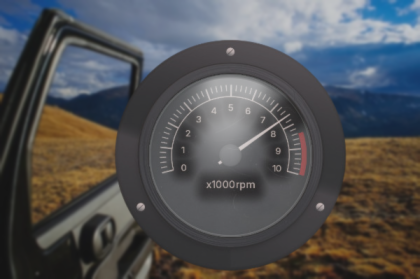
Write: 7600 (rpm)
